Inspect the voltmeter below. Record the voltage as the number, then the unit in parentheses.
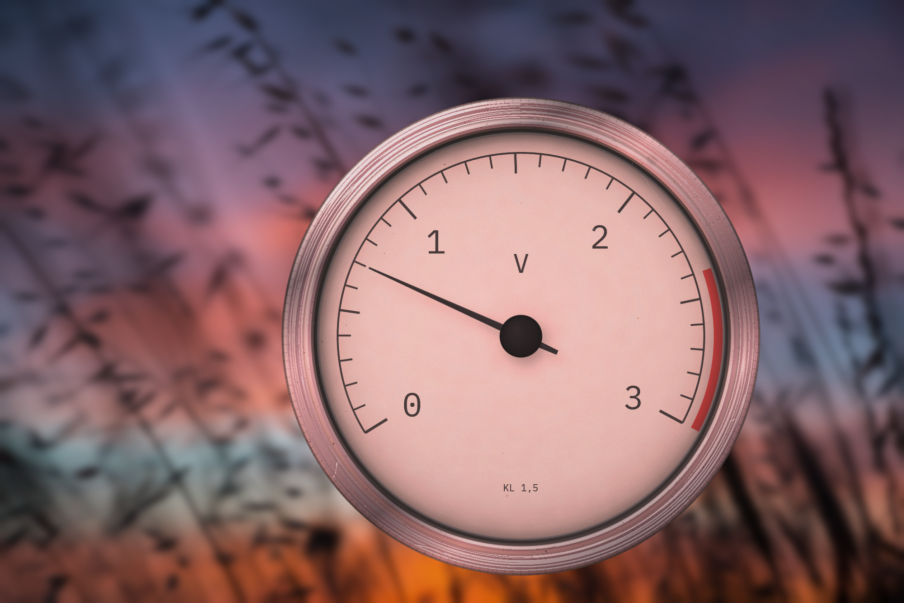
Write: 0.7 (V)
